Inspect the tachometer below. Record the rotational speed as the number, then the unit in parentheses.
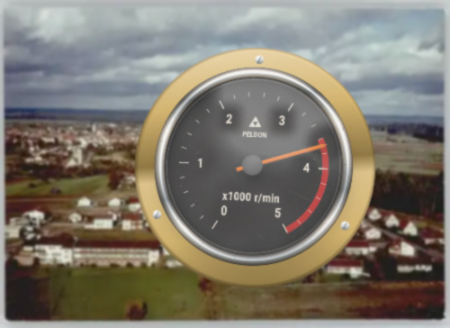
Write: 3700 (rpm)
